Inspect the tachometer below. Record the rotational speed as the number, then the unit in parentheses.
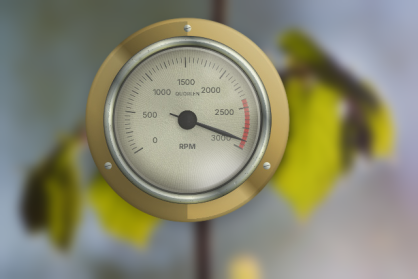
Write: 2900 (rpm)
